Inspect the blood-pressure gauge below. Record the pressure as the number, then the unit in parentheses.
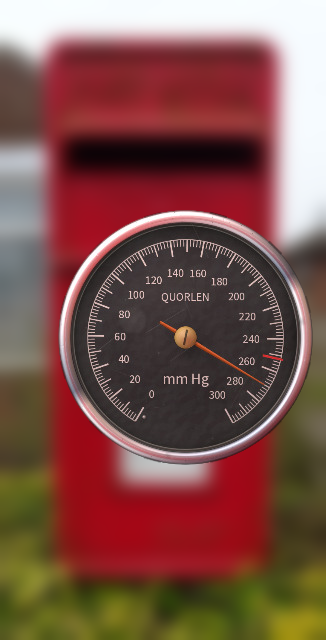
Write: 270 (mmHg)
